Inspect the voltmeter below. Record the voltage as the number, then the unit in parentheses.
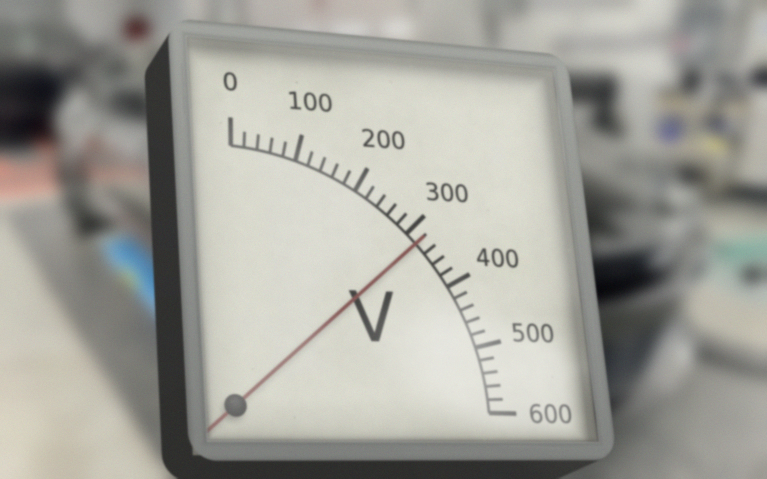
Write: 320 (V)
